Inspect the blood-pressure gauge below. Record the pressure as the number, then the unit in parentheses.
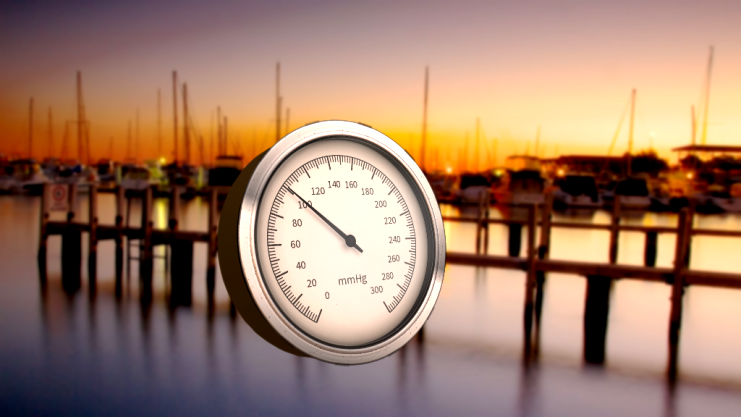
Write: 100 (mmHg)
